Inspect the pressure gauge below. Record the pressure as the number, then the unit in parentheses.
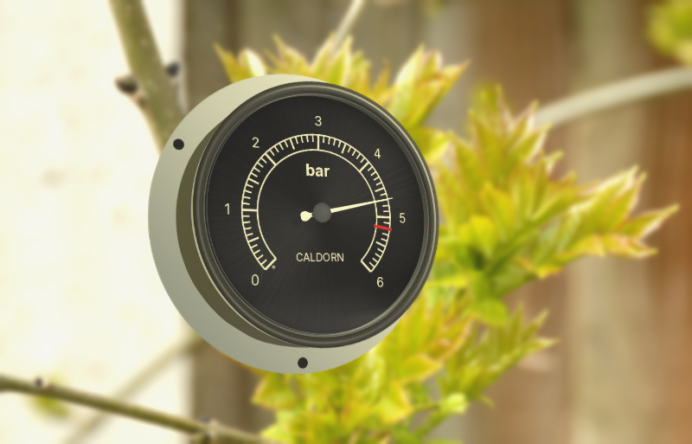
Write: 4.7 (bar)
